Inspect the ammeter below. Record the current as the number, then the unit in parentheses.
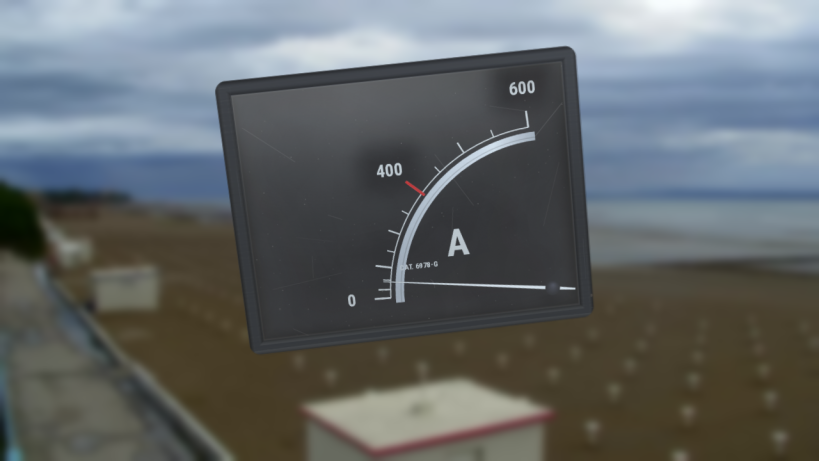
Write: 150 (A)
